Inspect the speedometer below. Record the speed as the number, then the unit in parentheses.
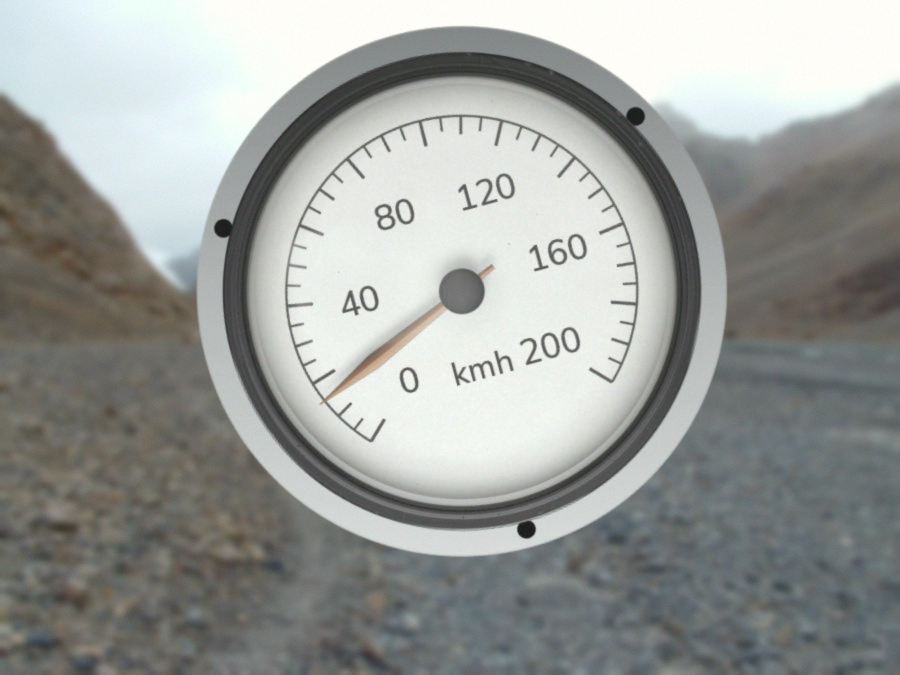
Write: 15 (km/h)
